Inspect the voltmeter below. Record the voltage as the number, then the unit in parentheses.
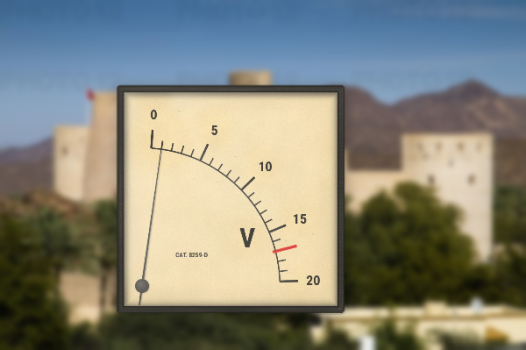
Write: 1 (V)
